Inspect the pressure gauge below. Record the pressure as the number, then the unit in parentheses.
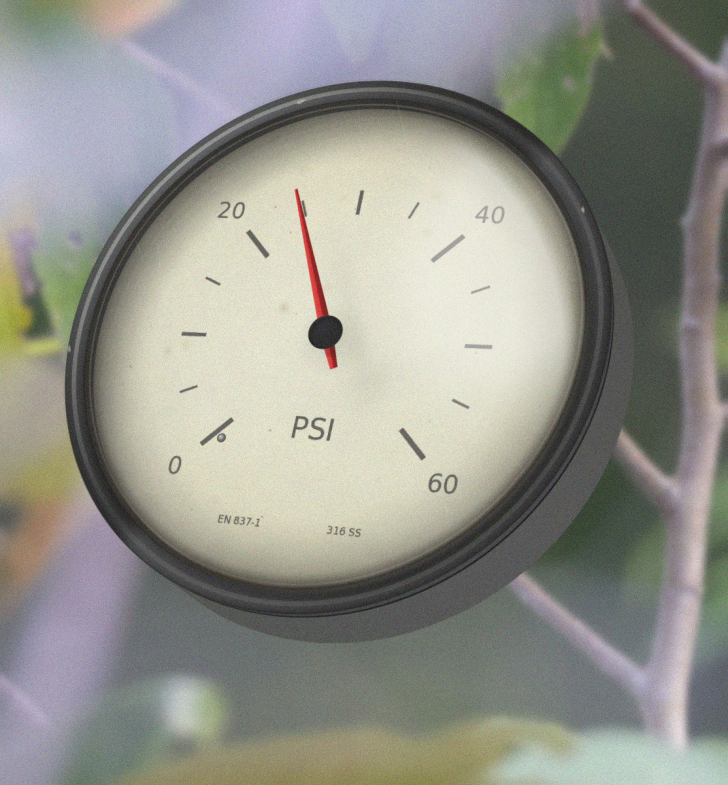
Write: 25 (psi)
